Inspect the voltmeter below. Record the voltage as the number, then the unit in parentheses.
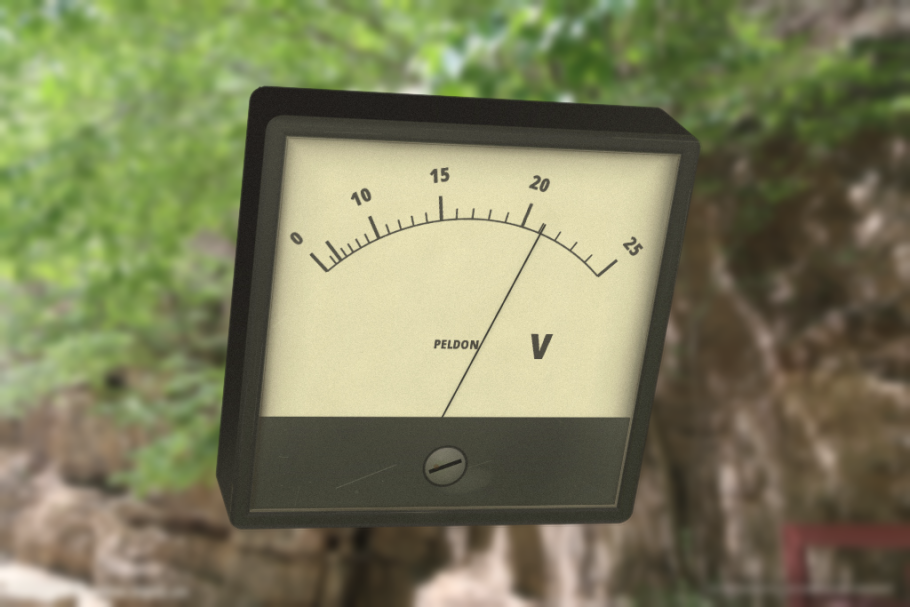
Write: 21 (V)
